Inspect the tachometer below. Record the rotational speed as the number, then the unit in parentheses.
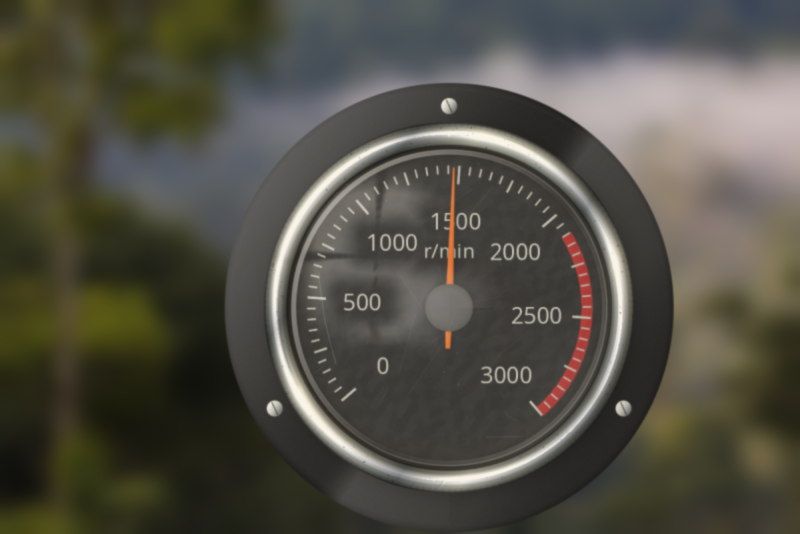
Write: 1475 (rpm)
